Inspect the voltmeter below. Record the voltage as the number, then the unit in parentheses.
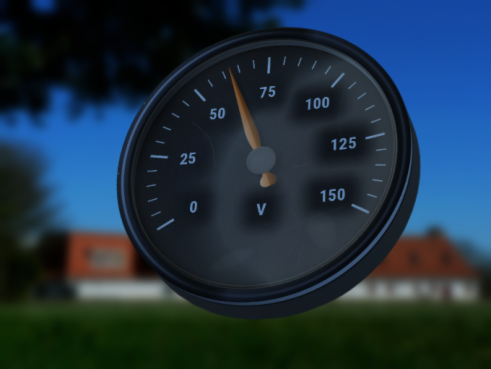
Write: 62.5 (V)
